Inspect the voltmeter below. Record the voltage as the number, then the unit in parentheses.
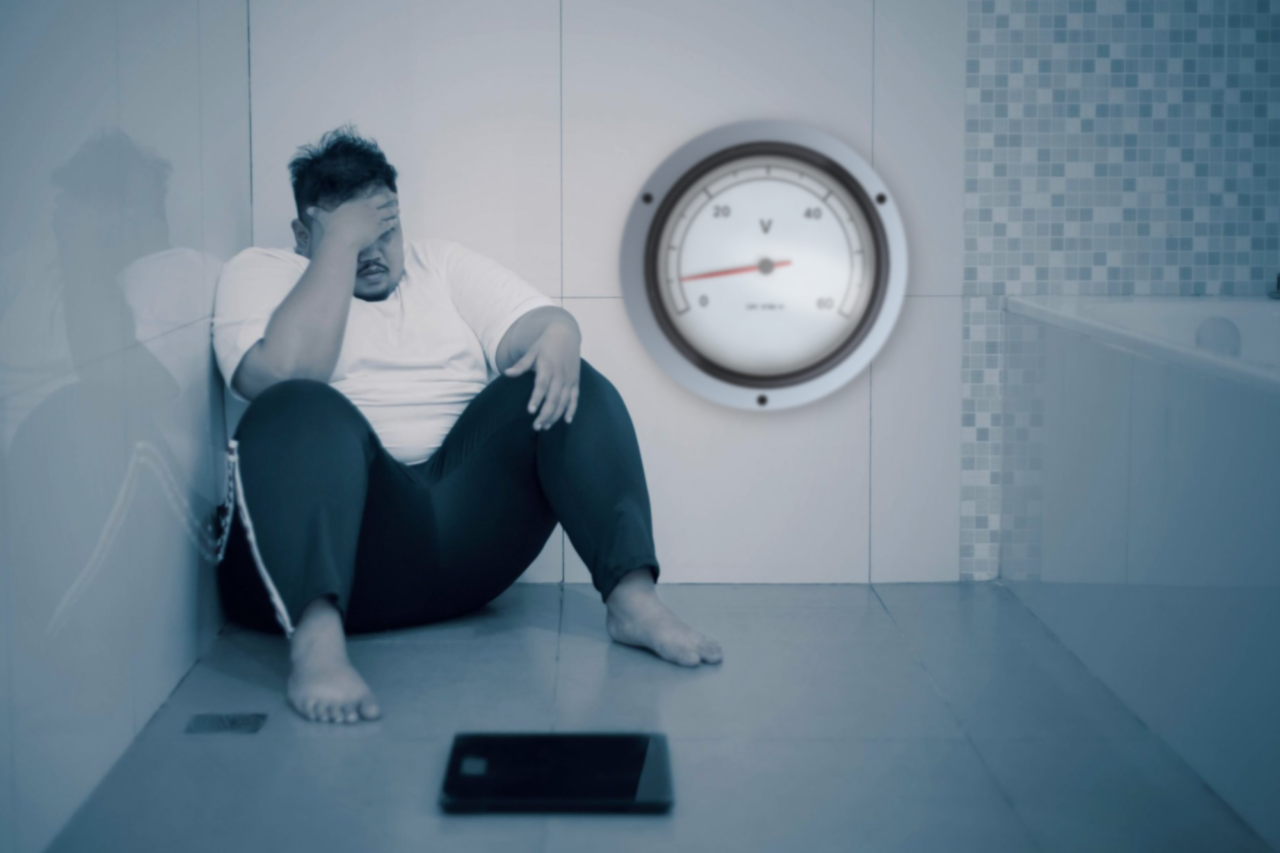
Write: 5 (V)
